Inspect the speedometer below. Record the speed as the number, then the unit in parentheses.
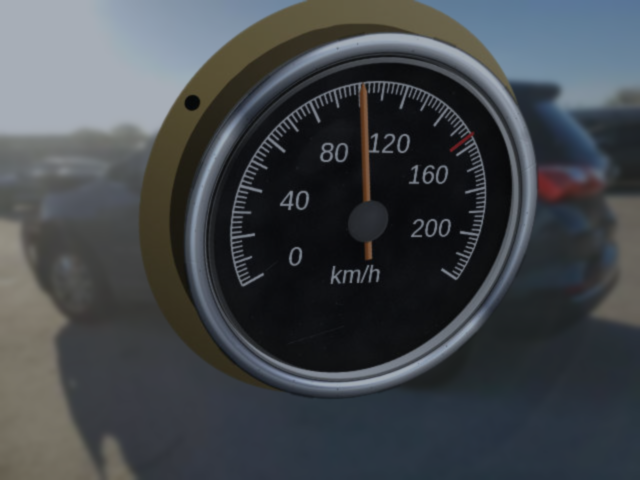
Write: 100 (km/h)
